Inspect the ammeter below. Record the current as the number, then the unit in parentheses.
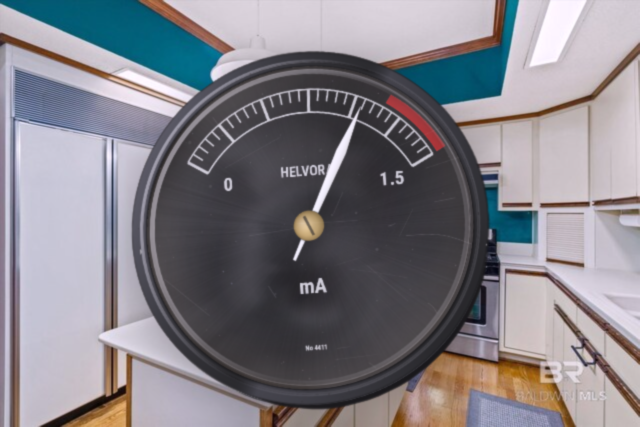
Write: 1.05 (mA)
